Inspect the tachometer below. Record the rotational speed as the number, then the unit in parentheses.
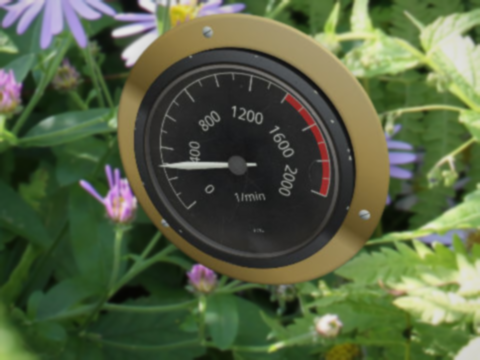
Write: 300 (rpm)
